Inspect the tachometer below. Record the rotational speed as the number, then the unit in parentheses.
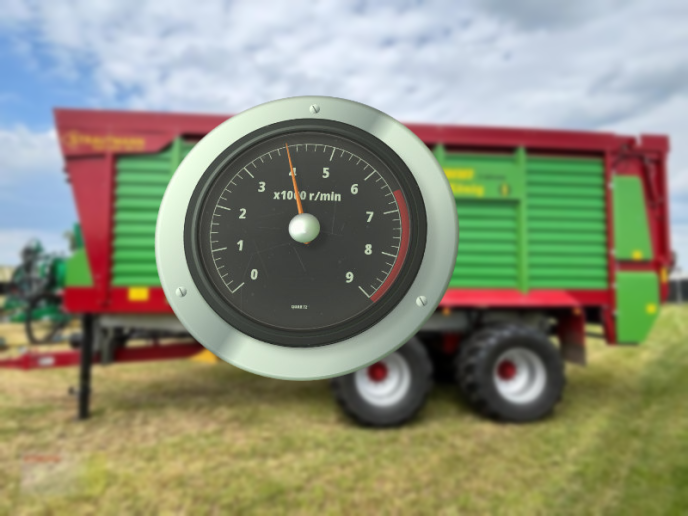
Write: 4000 (rpm)
